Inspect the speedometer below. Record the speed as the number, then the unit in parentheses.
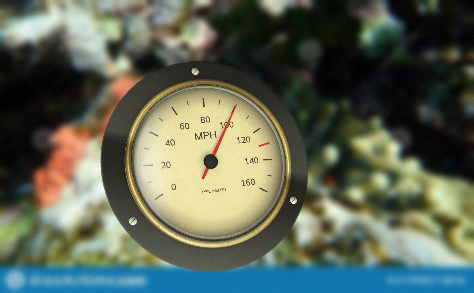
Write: 100 (mph)
